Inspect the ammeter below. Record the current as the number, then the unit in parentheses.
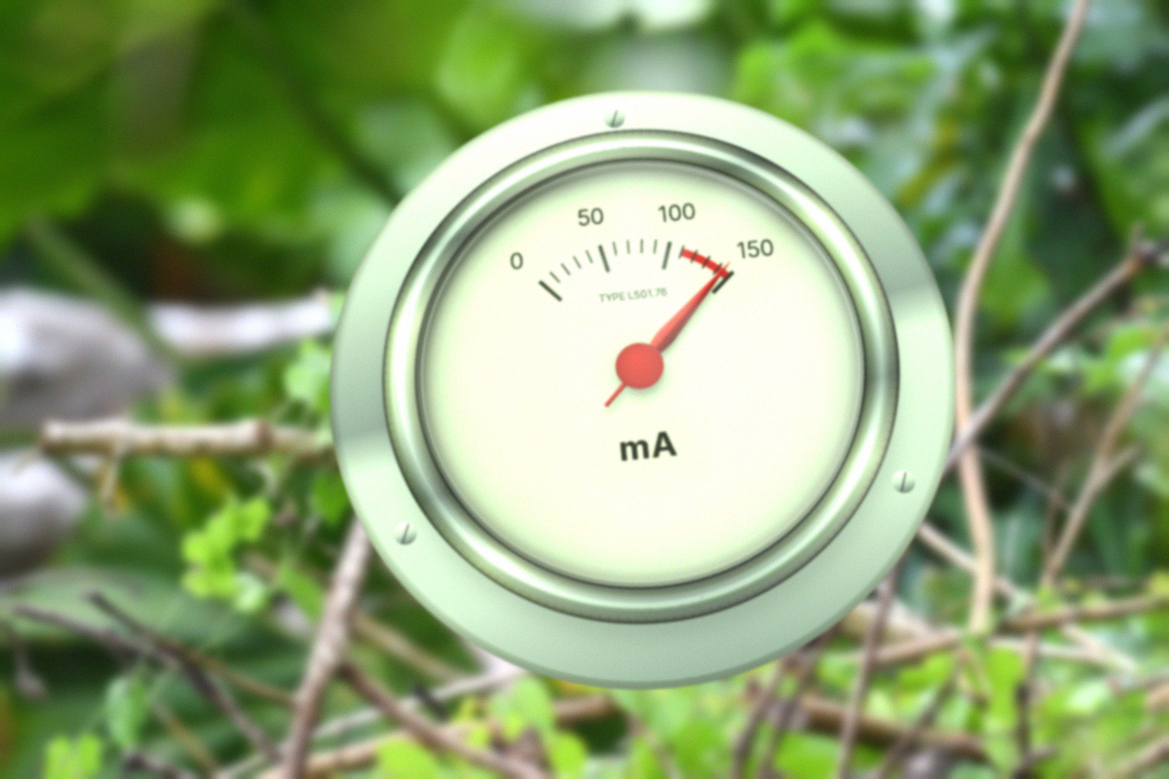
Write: 145 (mA)
